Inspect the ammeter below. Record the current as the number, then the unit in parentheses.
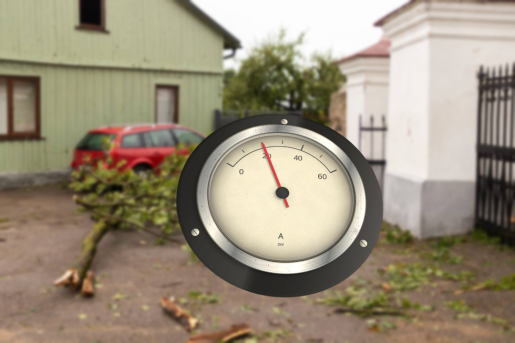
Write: 20 (A)
